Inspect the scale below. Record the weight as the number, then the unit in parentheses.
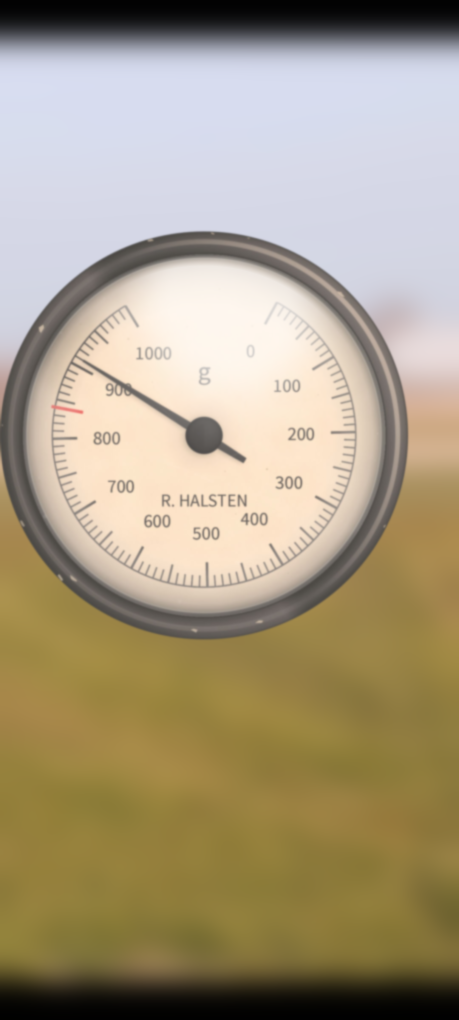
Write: 910 (g)
